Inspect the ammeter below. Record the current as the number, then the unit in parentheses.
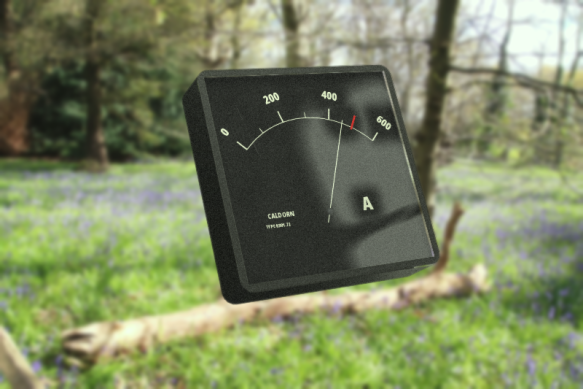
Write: 450 (A)
